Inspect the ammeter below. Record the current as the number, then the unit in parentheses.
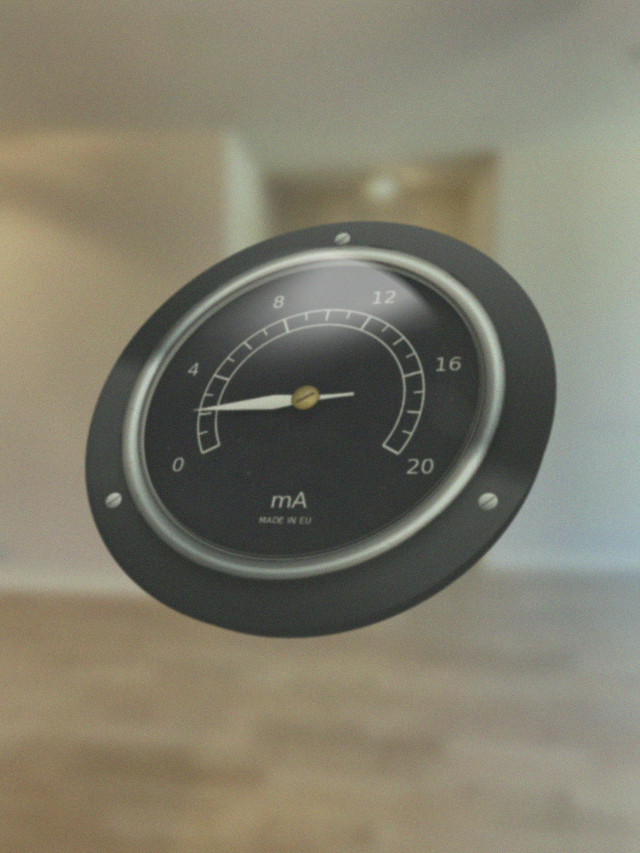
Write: 2 (mA)
